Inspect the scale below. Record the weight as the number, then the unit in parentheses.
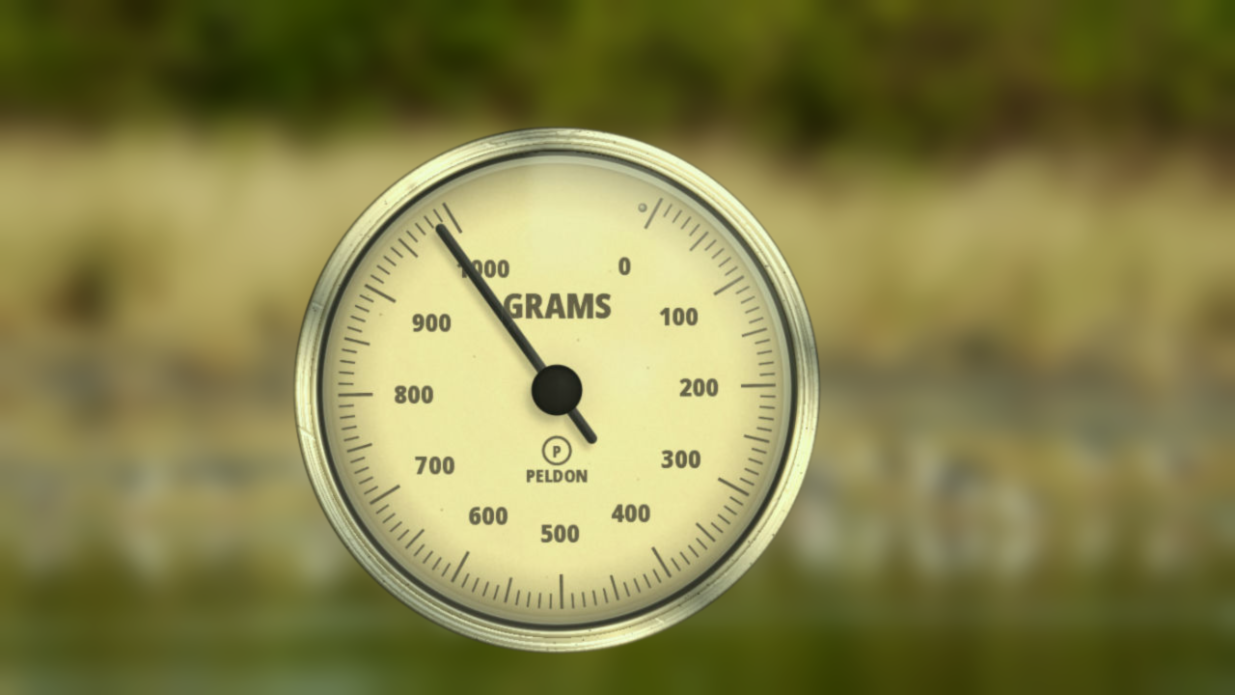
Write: 985 (g)
